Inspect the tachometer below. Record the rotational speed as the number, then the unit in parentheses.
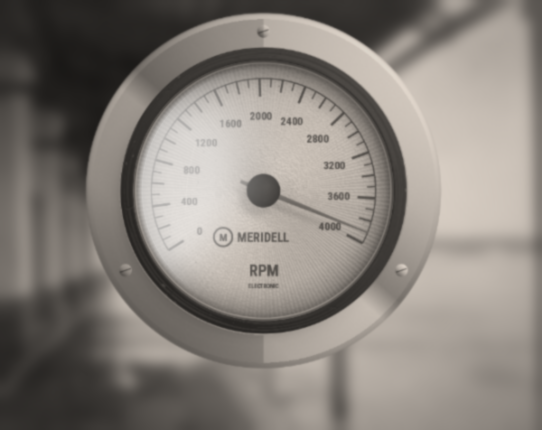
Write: 3900 (rpm)
